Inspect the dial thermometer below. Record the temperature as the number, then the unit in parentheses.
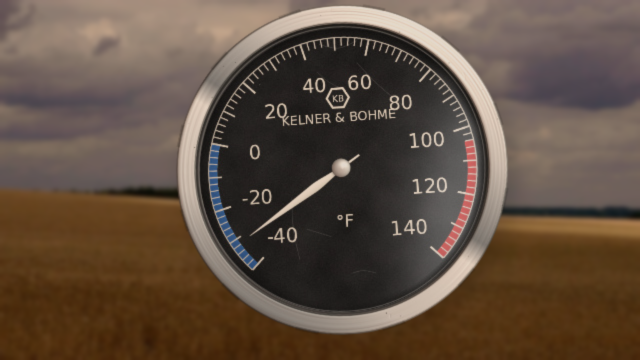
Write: -32 (°F)
